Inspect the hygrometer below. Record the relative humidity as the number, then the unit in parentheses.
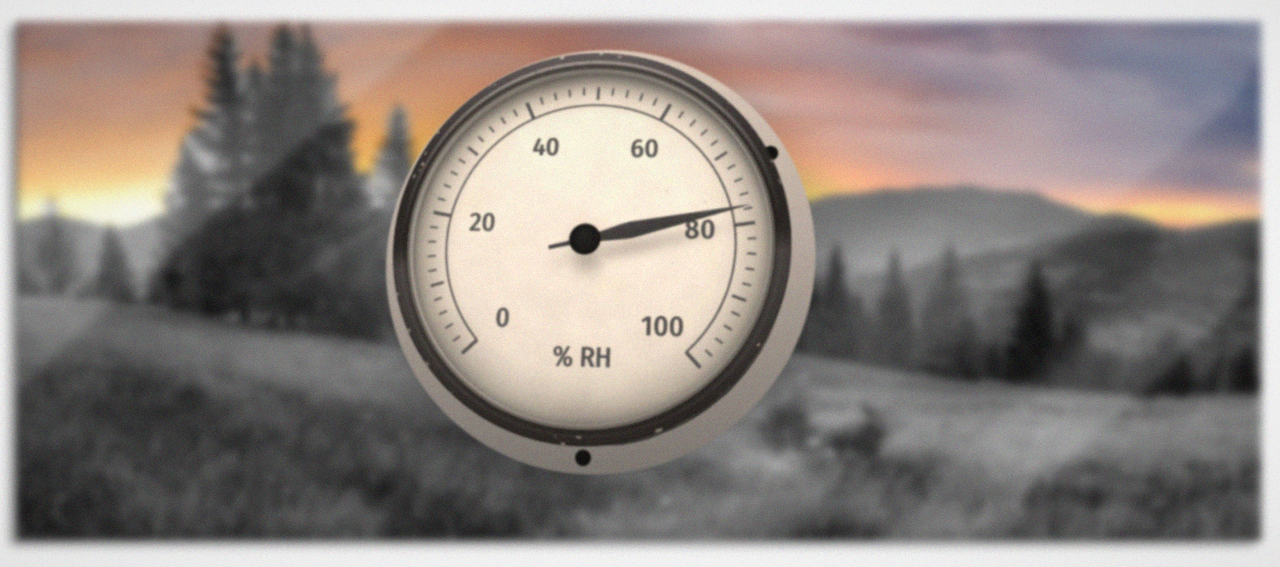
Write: 78 (%)
